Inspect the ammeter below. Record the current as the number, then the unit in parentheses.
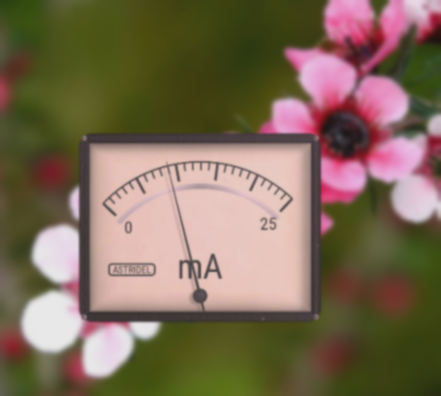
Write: 9 (mA)
